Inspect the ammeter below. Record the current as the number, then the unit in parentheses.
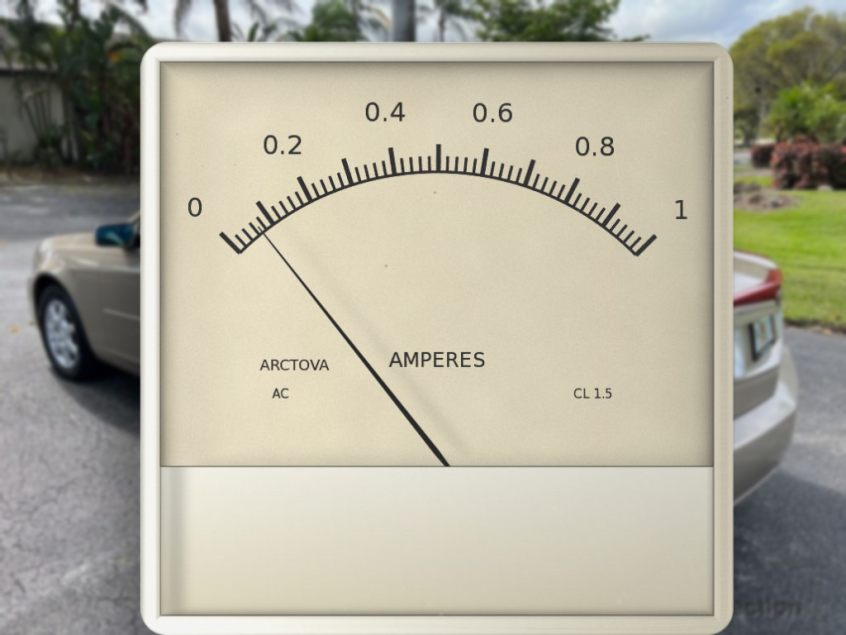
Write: 0.07 (A)
